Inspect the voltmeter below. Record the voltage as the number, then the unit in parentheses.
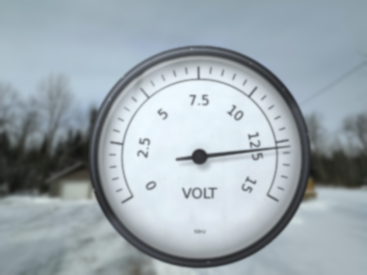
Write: 12.75 (V)
